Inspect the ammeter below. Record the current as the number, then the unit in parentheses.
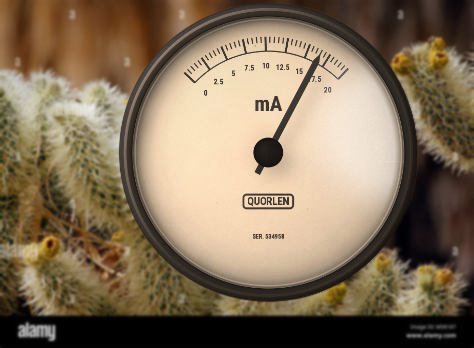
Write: 16.5 (mA)
